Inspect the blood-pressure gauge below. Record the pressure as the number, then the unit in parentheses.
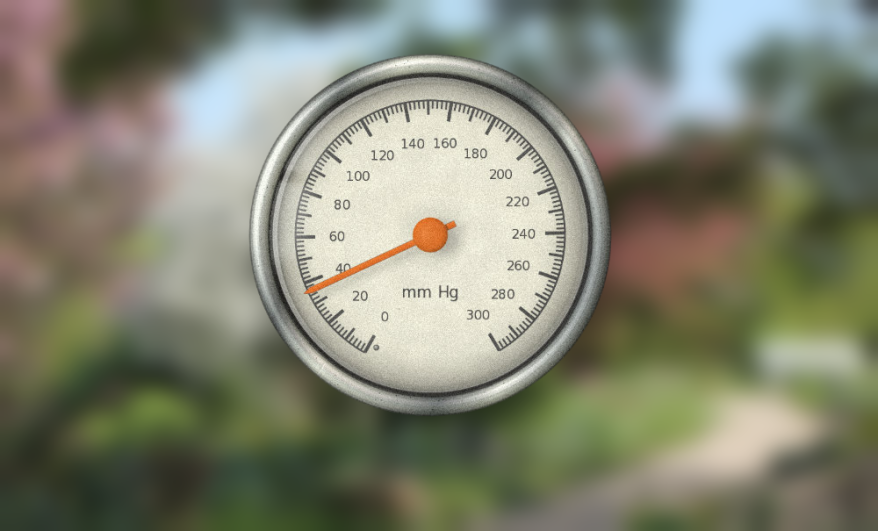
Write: 36 (mmHg)
